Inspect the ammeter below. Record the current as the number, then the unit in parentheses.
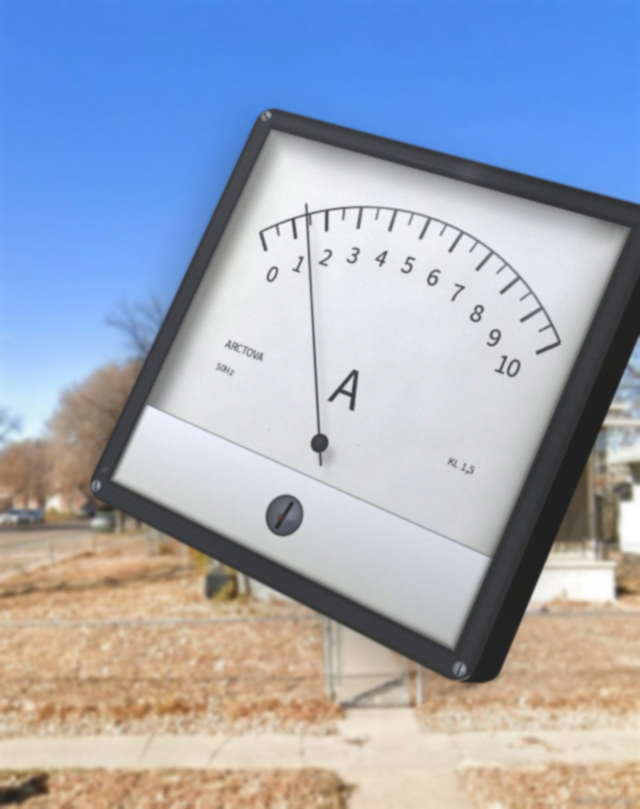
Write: 1.5 (A)
